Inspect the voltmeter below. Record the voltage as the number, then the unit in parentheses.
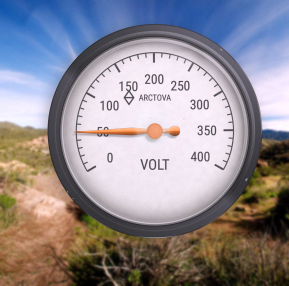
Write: 50 (V)
